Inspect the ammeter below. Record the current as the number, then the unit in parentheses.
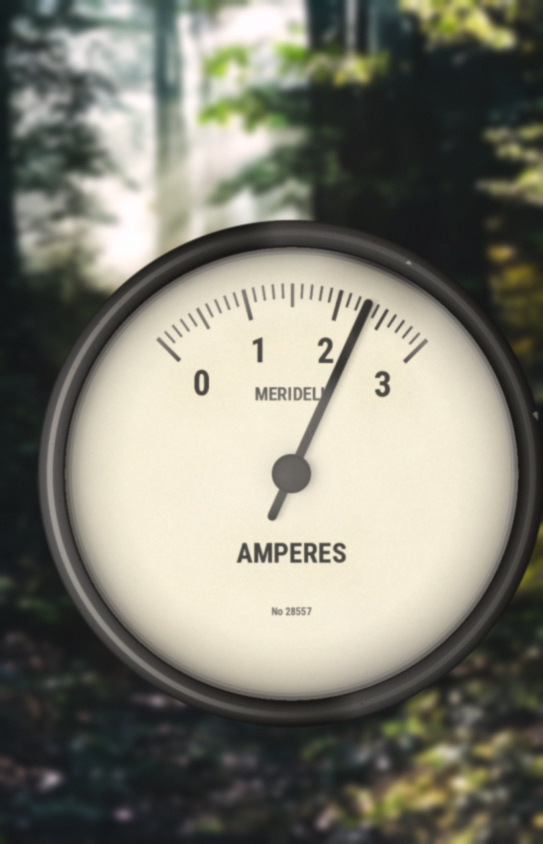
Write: 2.3 (A)
